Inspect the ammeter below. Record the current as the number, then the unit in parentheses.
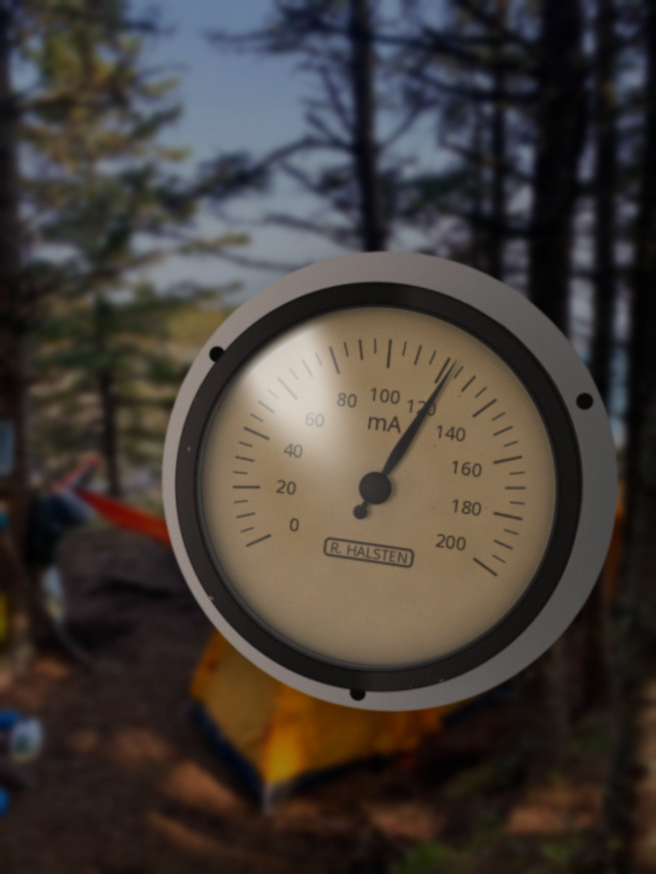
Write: 122.5 (mA)
